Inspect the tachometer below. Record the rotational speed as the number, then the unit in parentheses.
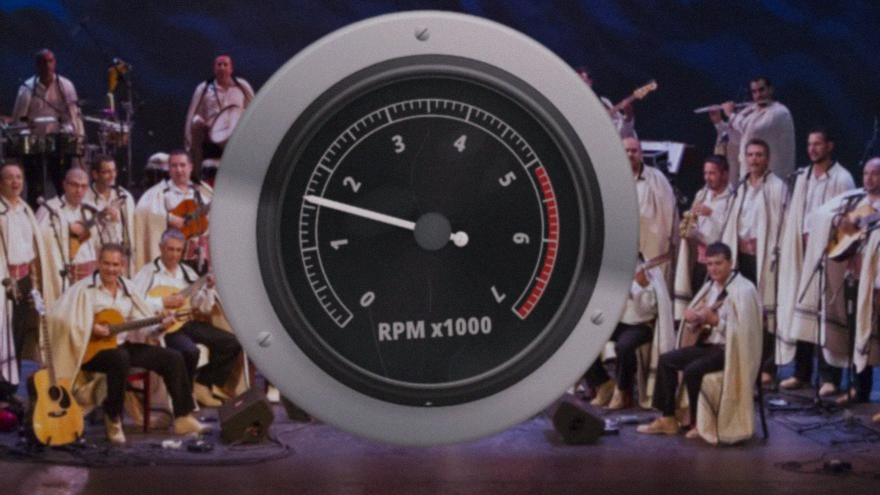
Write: 1600 (rpm)
